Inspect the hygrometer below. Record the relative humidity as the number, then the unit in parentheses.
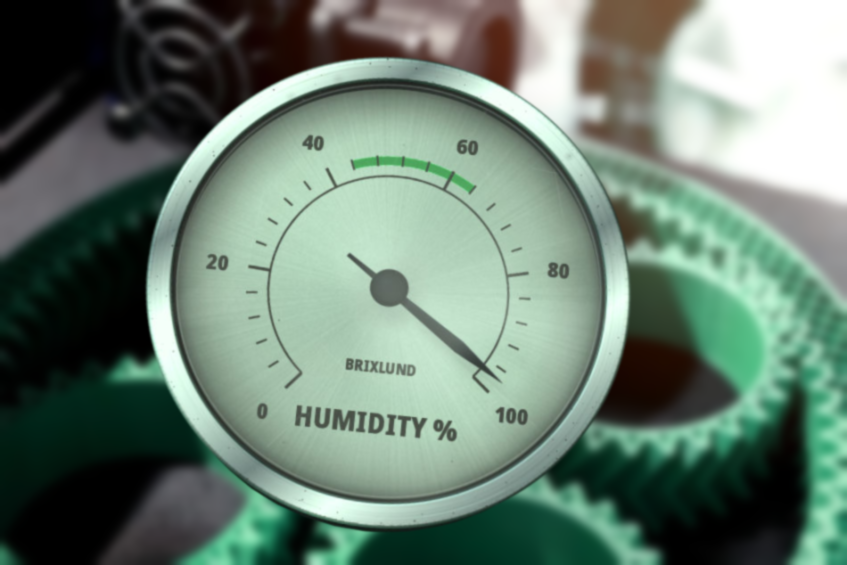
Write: 98 (%)
